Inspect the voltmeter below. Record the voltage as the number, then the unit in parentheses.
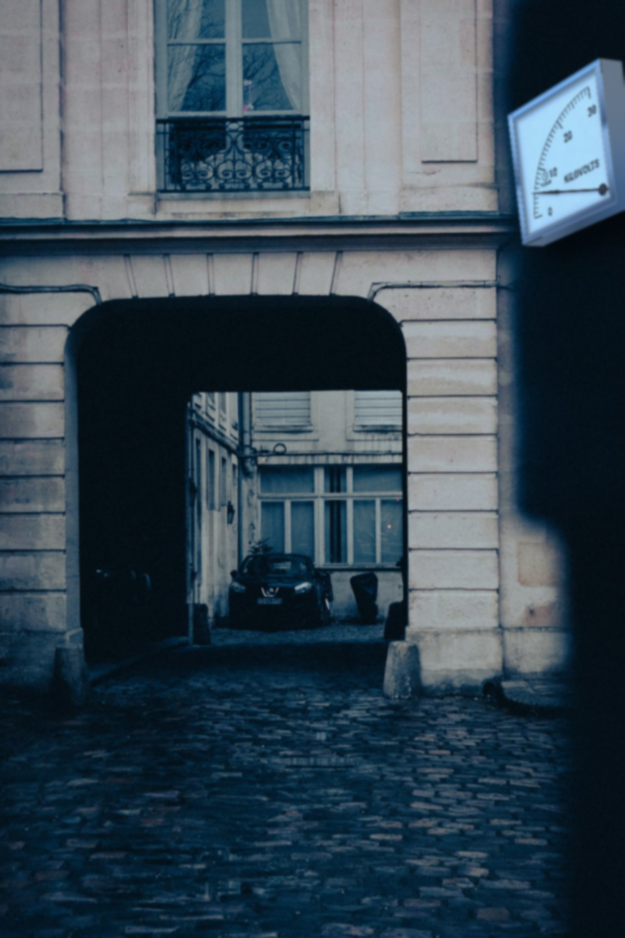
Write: 5 (kV)
